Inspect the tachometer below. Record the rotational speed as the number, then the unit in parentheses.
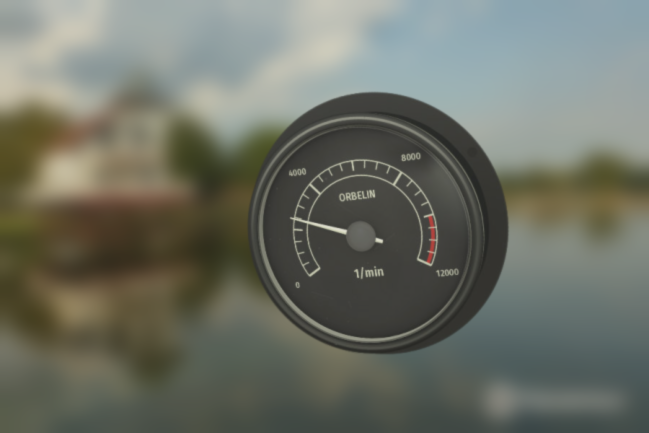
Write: 2500 (rpm)
